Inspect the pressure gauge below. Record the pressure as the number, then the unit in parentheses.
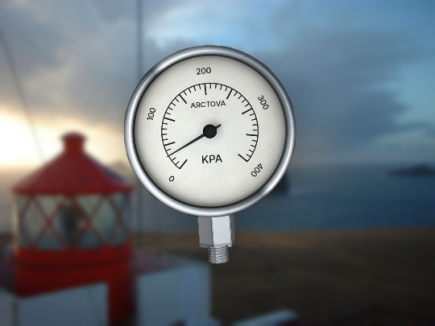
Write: 30 (kPa)
